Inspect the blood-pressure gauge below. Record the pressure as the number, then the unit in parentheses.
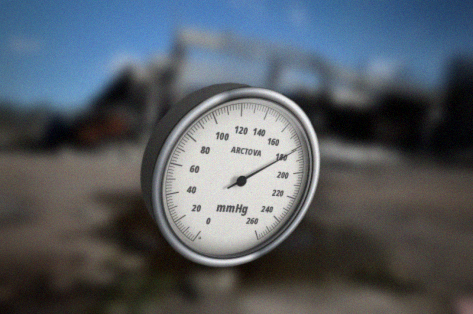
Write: 180 (mmHg)
